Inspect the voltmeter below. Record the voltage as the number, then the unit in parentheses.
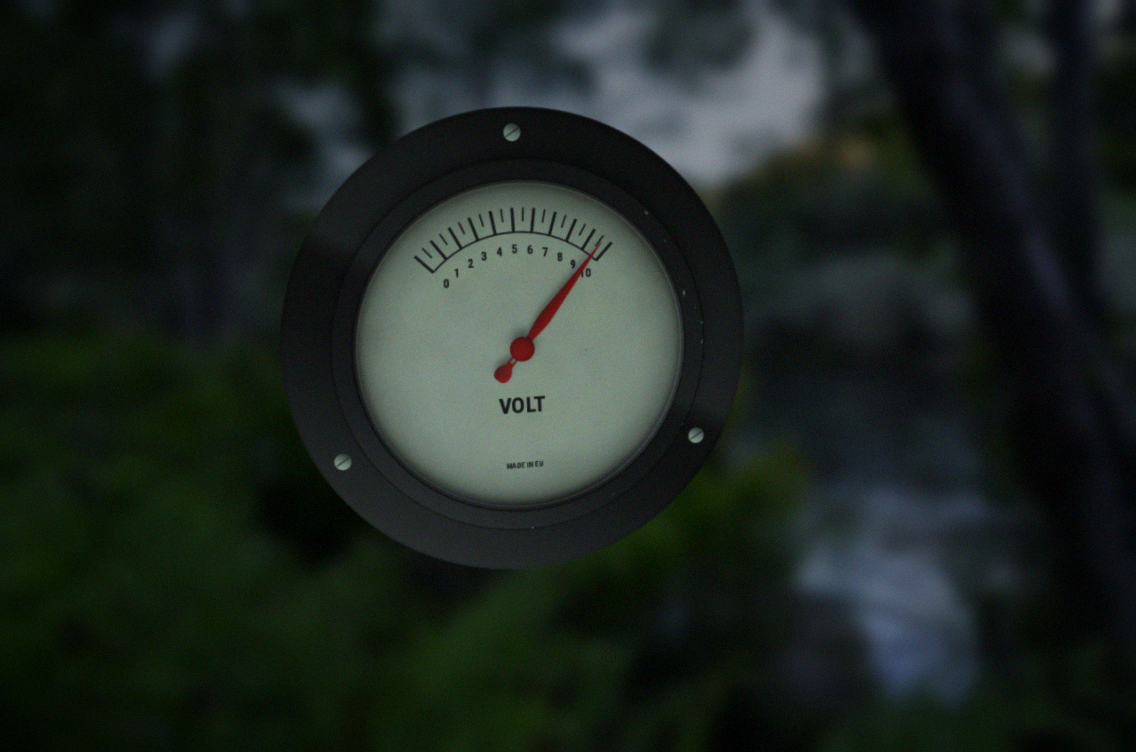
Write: 9.5 (V)
